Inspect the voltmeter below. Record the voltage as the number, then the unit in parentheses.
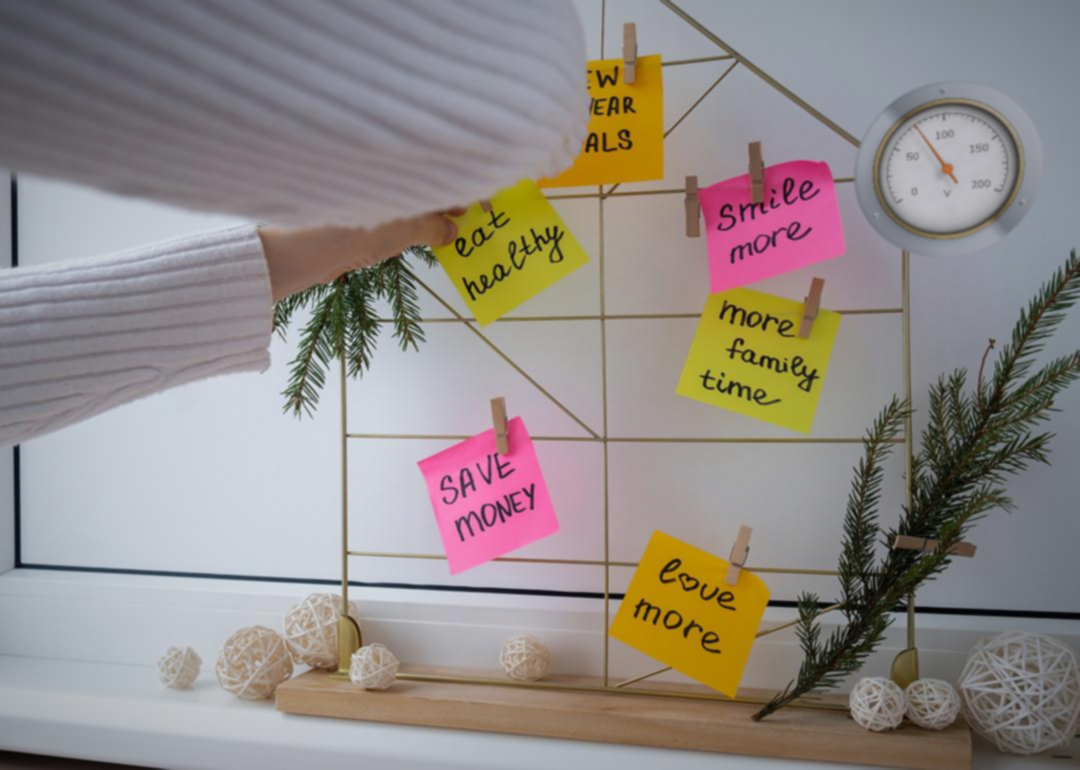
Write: 75 (V)
